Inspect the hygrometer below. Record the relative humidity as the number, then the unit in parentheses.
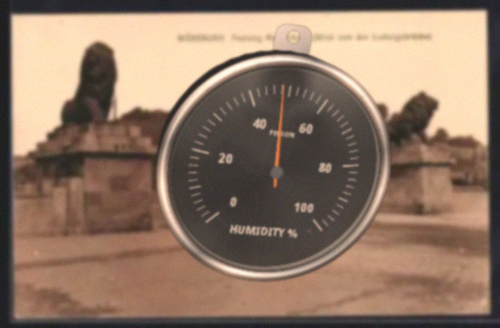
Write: 48 (%)
